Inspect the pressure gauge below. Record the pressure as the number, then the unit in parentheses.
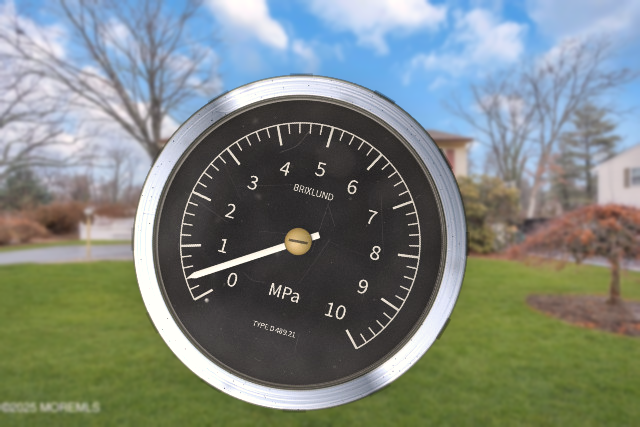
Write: 0.4 (MPa)
